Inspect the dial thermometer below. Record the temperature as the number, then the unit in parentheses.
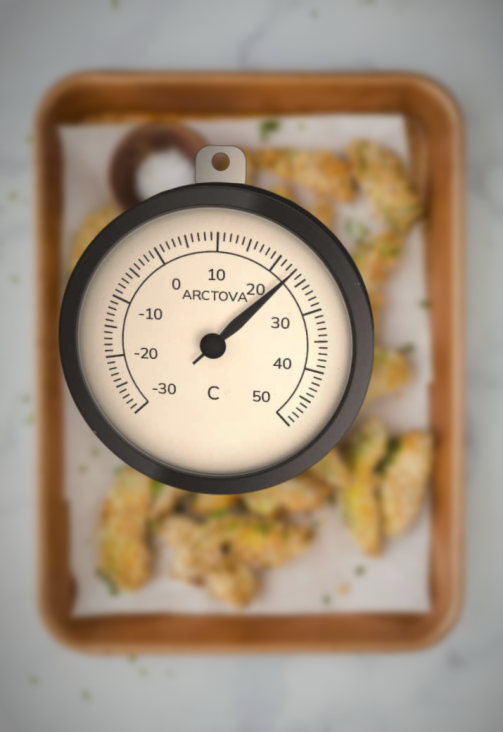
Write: 23 (°C)
